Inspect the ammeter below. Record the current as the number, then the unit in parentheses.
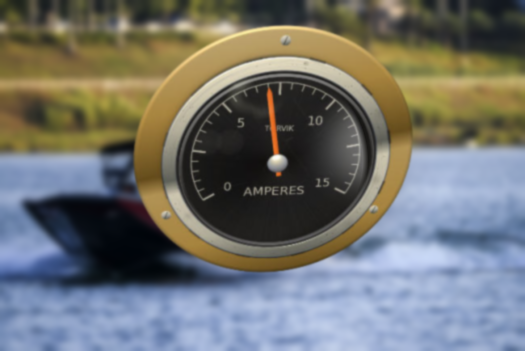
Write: 7 (A)
